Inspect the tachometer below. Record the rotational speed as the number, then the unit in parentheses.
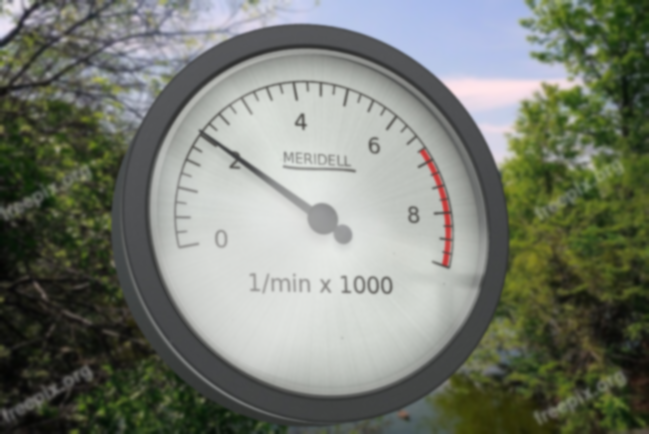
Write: 2000 (rpm)
